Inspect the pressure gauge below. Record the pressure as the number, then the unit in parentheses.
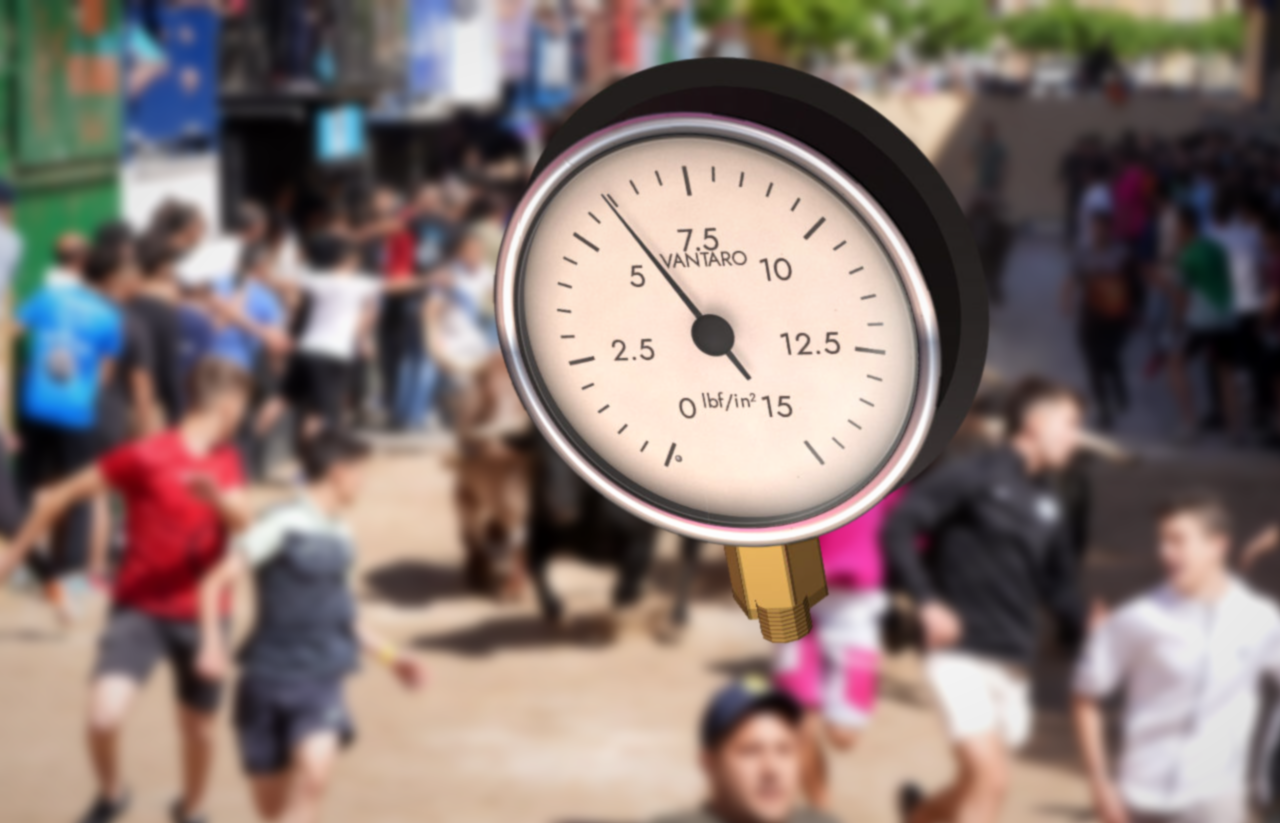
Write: 6 (psi)
